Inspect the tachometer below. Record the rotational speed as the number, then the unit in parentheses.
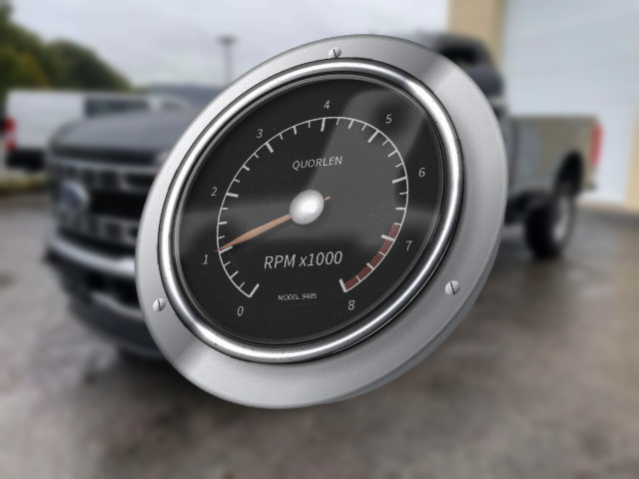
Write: 1000 (rpm)
